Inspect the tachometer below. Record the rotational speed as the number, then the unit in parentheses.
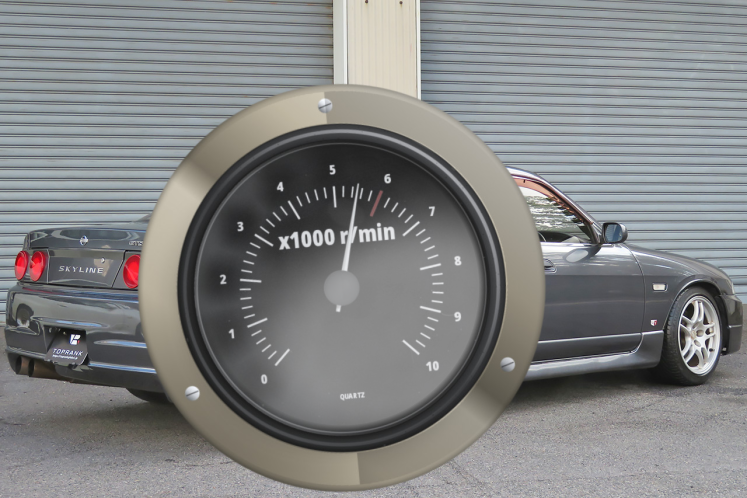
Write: 5500 (rpm)
